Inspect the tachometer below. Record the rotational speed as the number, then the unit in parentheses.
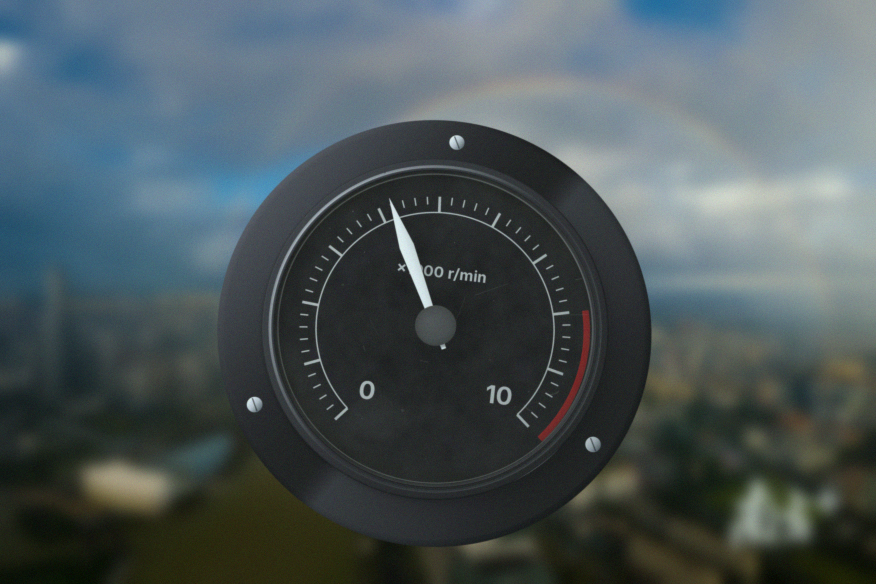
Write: 4200 (rpm)
